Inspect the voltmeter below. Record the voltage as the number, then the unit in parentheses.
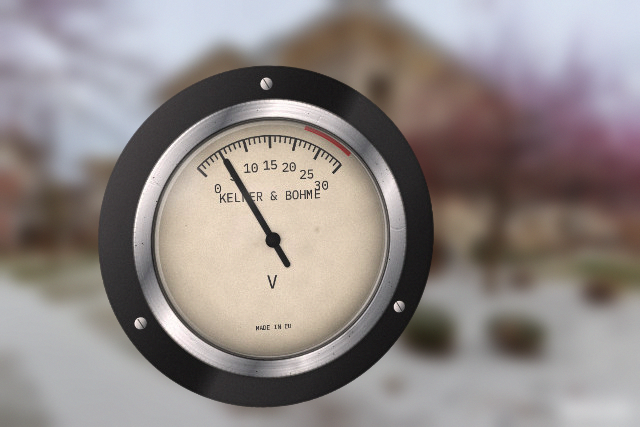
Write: 5 (V)
